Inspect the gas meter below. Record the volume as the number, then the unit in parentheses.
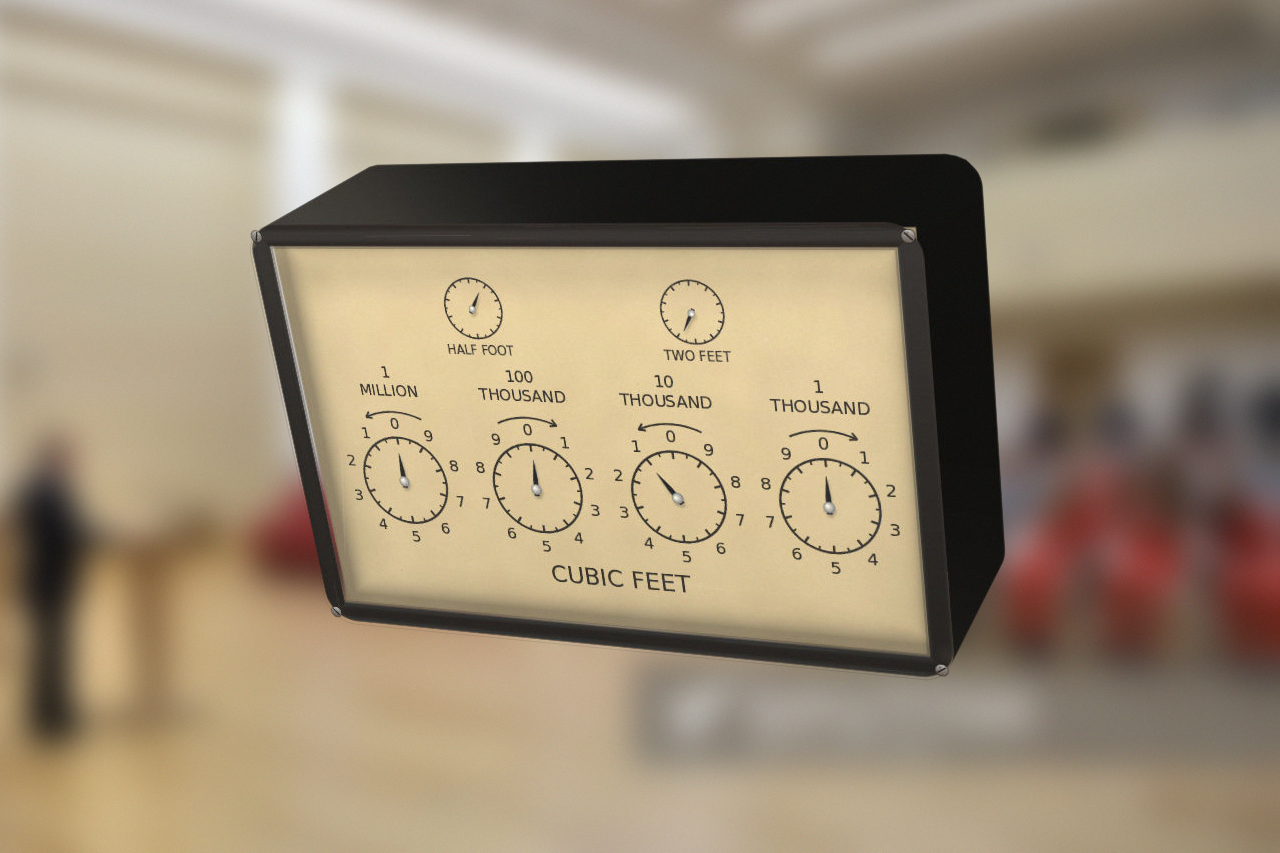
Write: 1000 (ft³)
